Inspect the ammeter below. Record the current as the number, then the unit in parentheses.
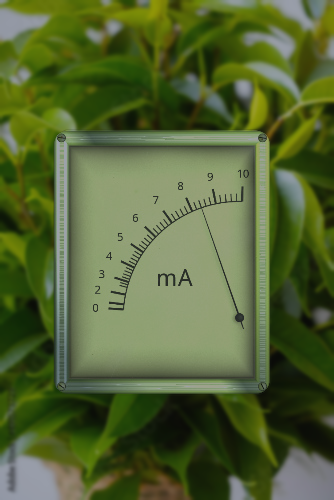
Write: 8.4 (mA)
